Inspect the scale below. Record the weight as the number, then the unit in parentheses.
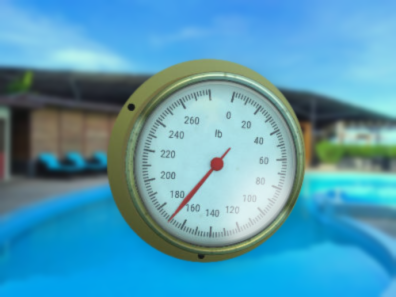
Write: 170 (lb)
